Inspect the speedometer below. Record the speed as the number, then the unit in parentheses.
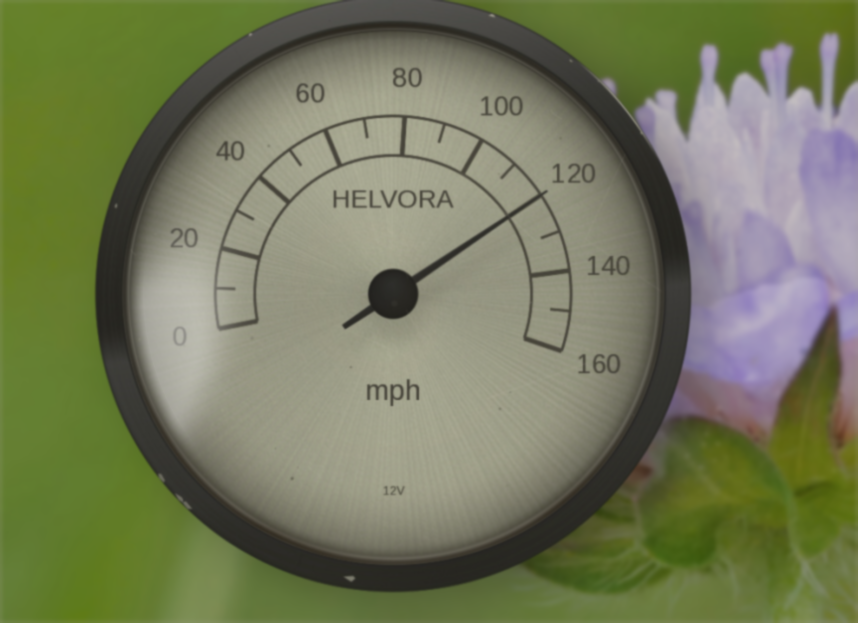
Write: 120 (mph)
